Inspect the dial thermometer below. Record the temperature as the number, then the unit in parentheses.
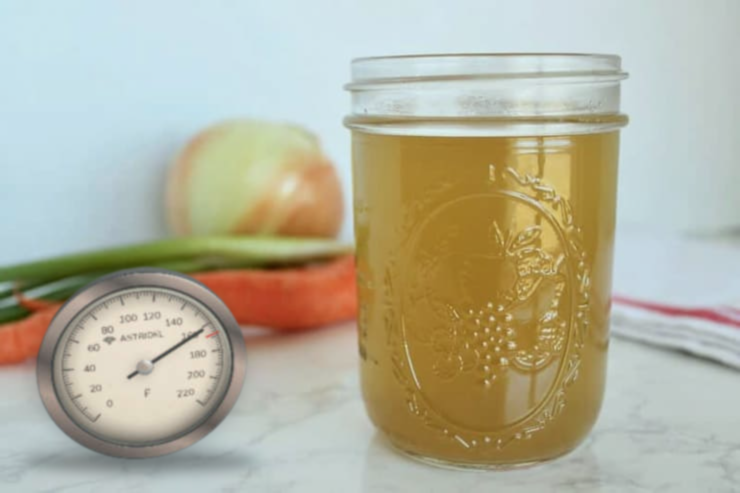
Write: 160 (°F)
